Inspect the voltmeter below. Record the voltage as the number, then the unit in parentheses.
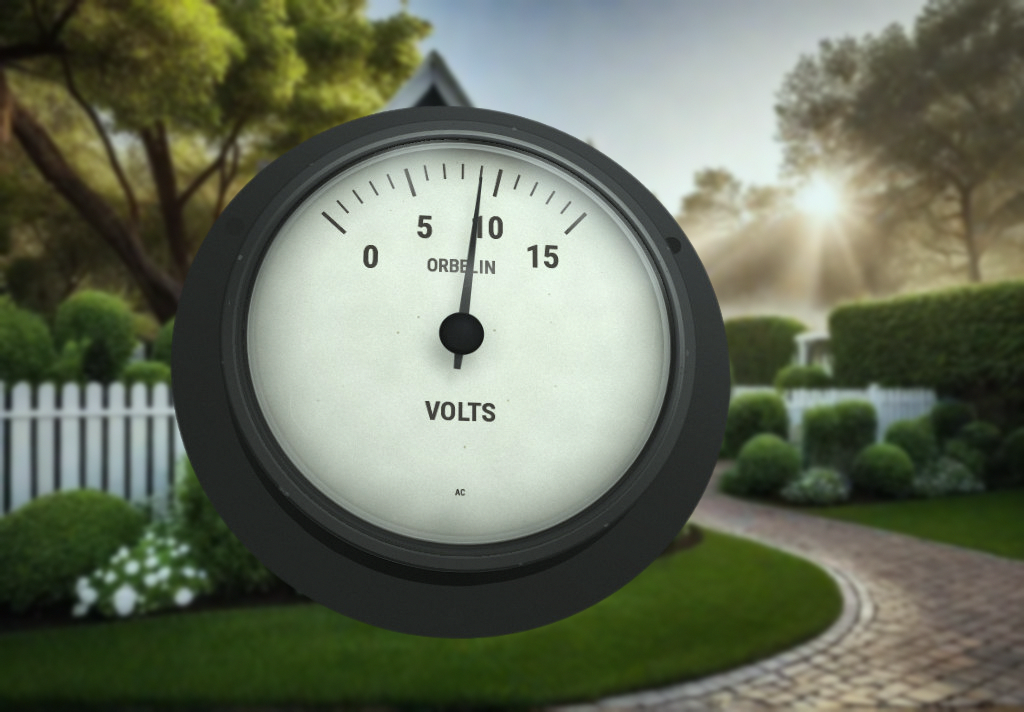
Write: 9 (V)
